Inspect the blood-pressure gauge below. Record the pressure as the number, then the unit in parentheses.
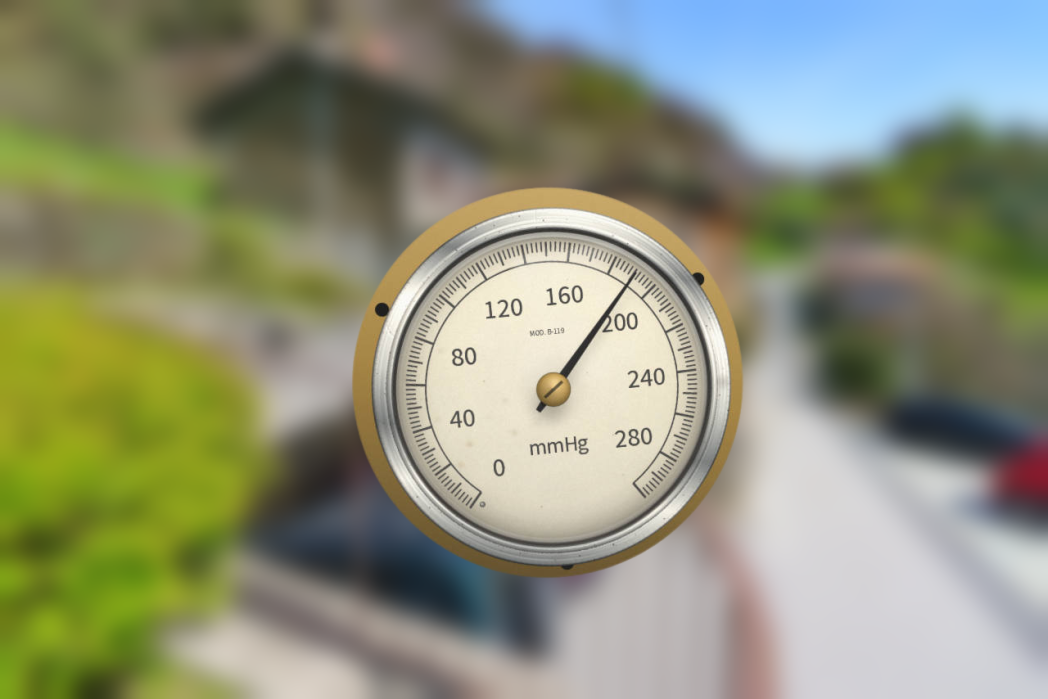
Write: 190 (mmHg)
